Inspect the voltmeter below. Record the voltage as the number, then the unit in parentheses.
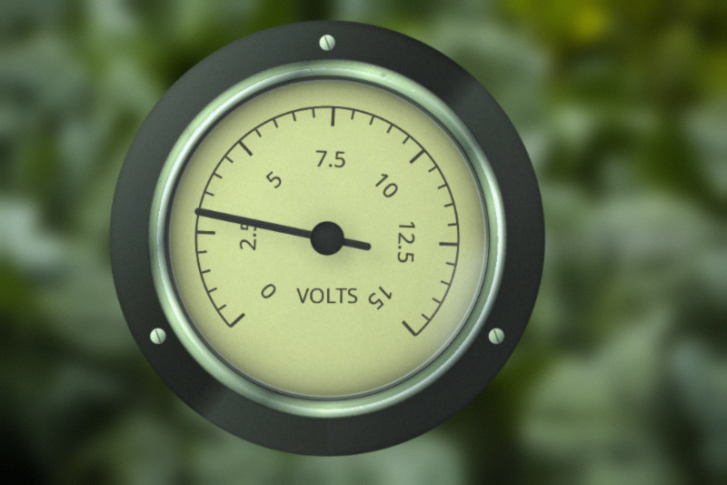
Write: 3 (V)
